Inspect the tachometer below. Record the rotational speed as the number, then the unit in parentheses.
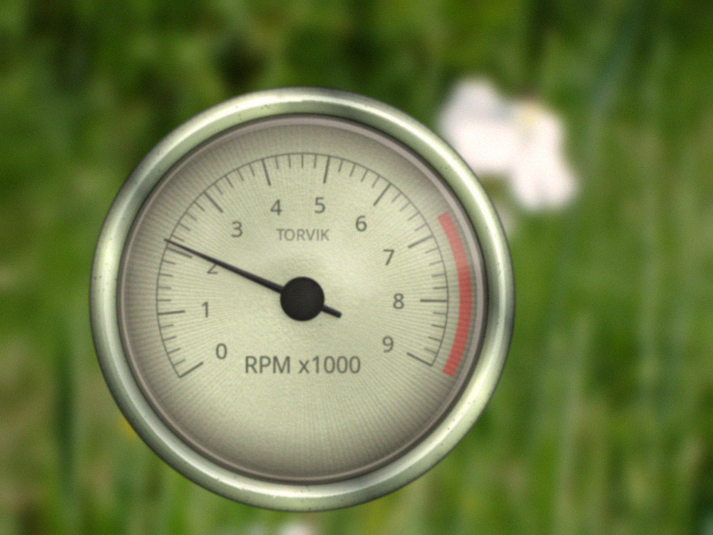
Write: 2100 (rpm)
